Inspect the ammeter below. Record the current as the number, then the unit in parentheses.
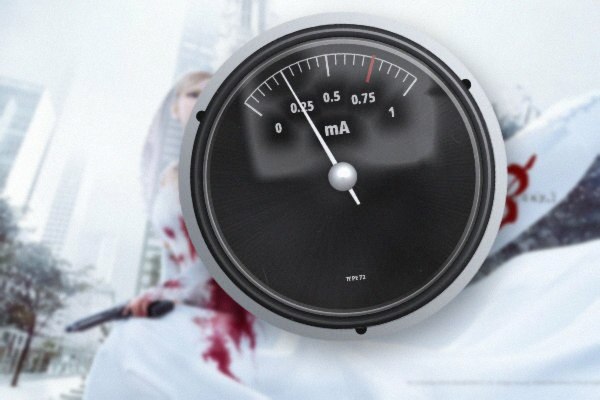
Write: 0.25 (mA)
